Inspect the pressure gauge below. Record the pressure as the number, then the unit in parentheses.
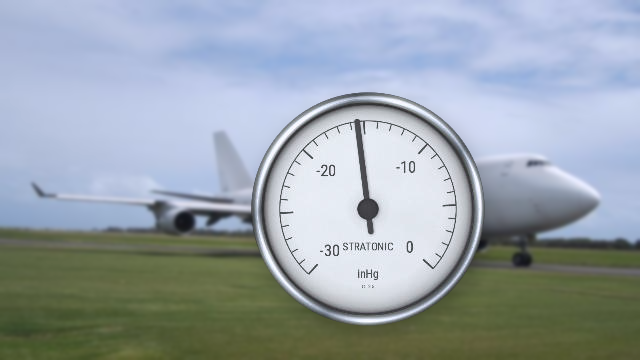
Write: -15.5 (inHg)
